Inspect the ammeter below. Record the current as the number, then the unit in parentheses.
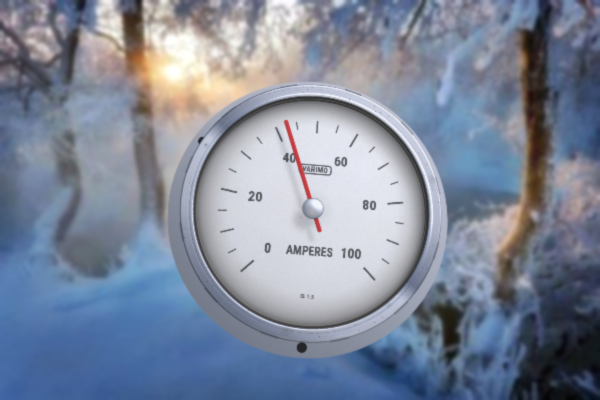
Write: 42.5 (A)
